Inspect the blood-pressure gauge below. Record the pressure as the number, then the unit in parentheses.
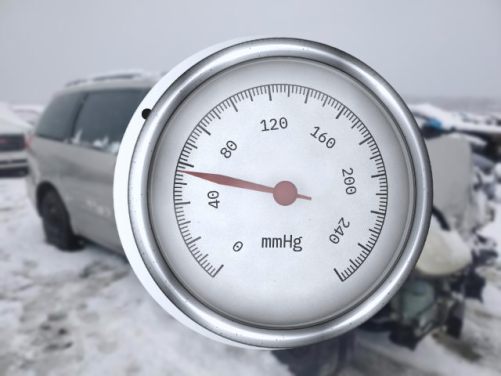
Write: 56 (mmHg)
